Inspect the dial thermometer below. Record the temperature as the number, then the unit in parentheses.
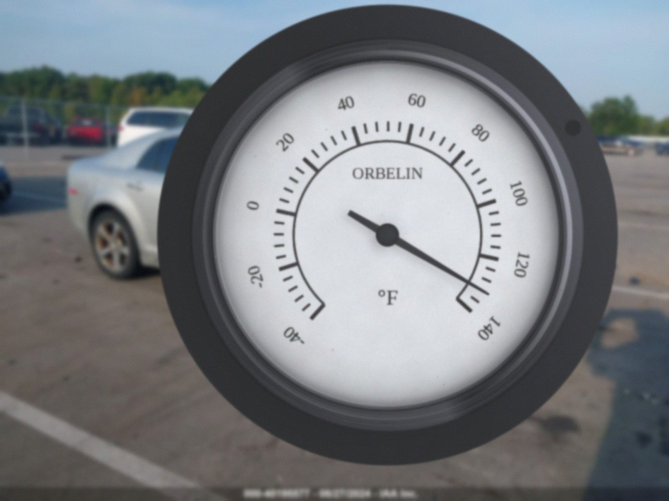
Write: 132 (°F)
